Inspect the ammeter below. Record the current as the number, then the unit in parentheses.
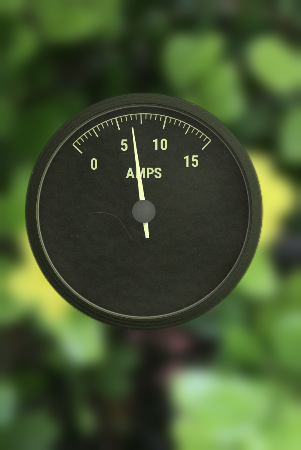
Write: 6.5 (A)
